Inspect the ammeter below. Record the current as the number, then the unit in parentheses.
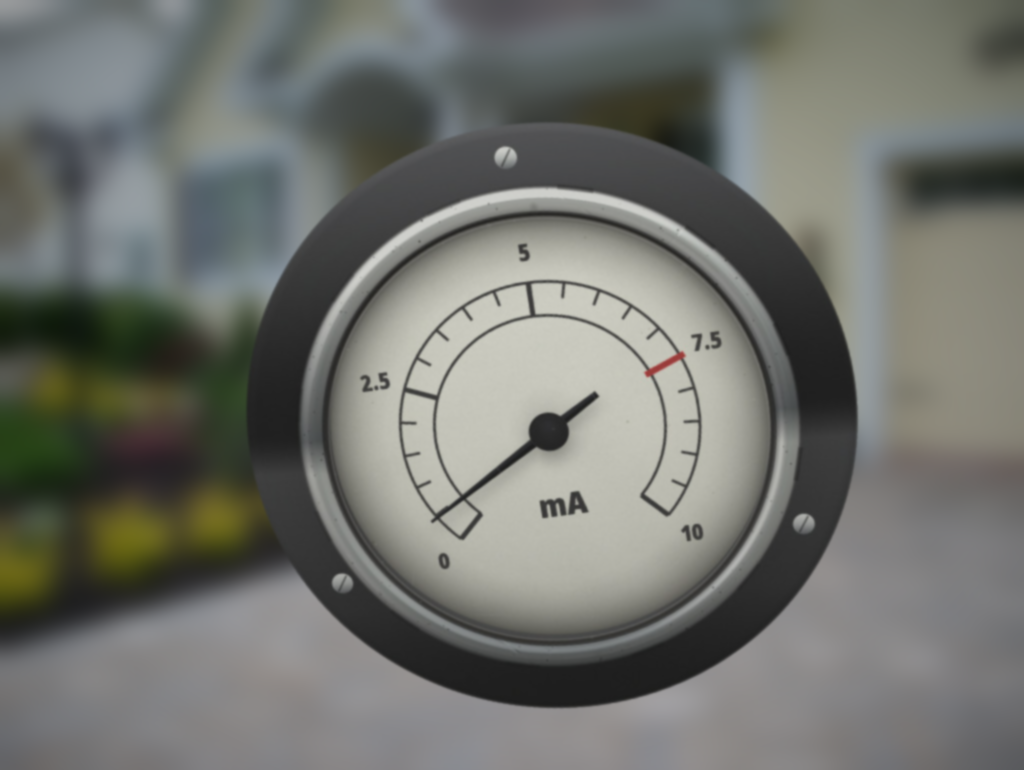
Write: 0.5 (mA)
